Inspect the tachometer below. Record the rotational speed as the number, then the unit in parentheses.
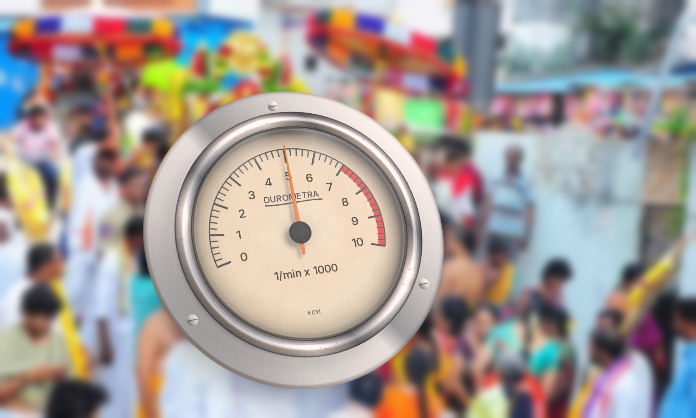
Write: 5000 (rpm)
